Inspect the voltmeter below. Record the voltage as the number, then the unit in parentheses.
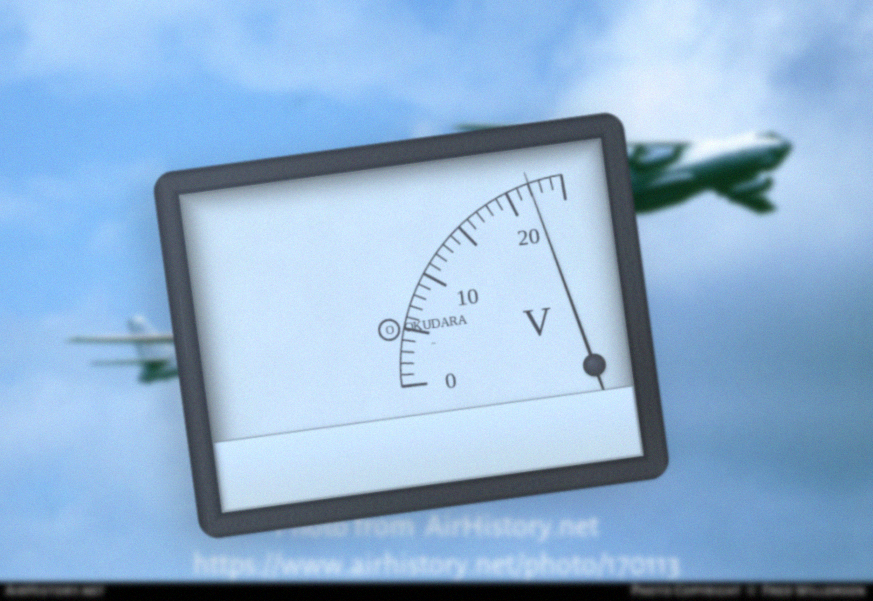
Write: 22 (V)
